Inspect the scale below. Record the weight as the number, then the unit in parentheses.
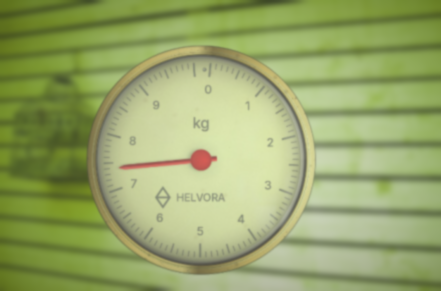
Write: 7.4 (kg)
